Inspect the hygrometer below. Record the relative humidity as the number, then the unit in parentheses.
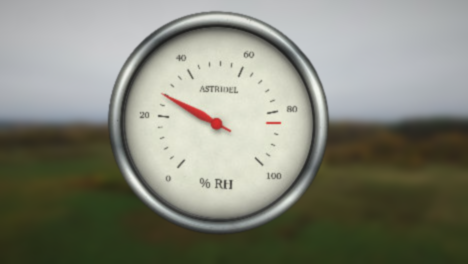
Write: 28 (%)
